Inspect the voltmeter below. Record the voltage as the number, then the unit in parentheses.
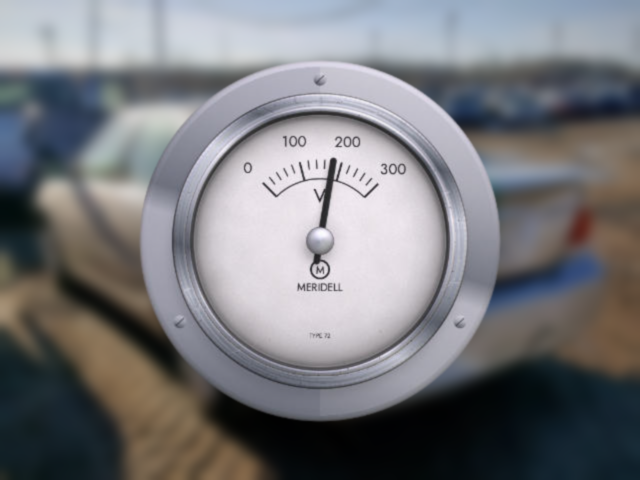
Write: 180 (V)
